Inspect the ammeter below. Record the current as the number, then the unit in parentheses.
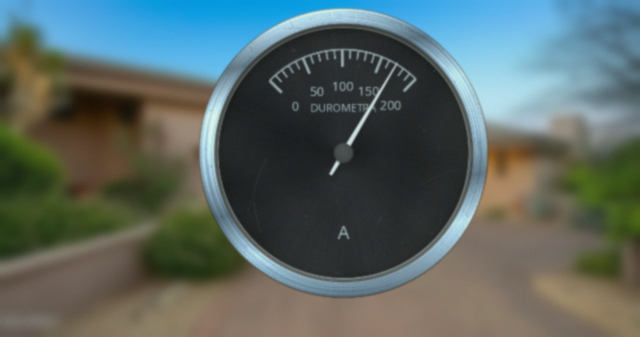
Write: 170 (A)
